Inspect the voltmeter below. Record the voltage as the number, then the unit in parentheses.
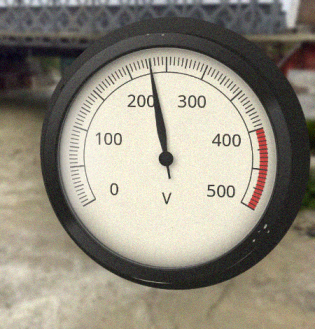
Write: 230 (V)
